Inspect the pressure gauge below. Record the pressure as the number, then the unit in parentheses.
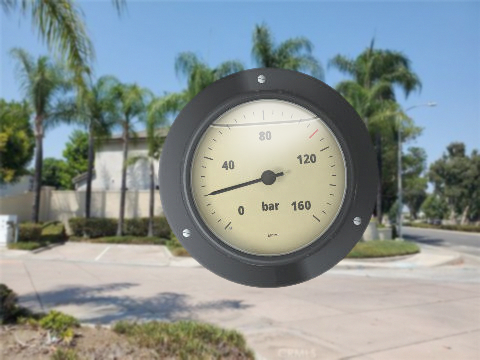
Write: 20 (bar)
